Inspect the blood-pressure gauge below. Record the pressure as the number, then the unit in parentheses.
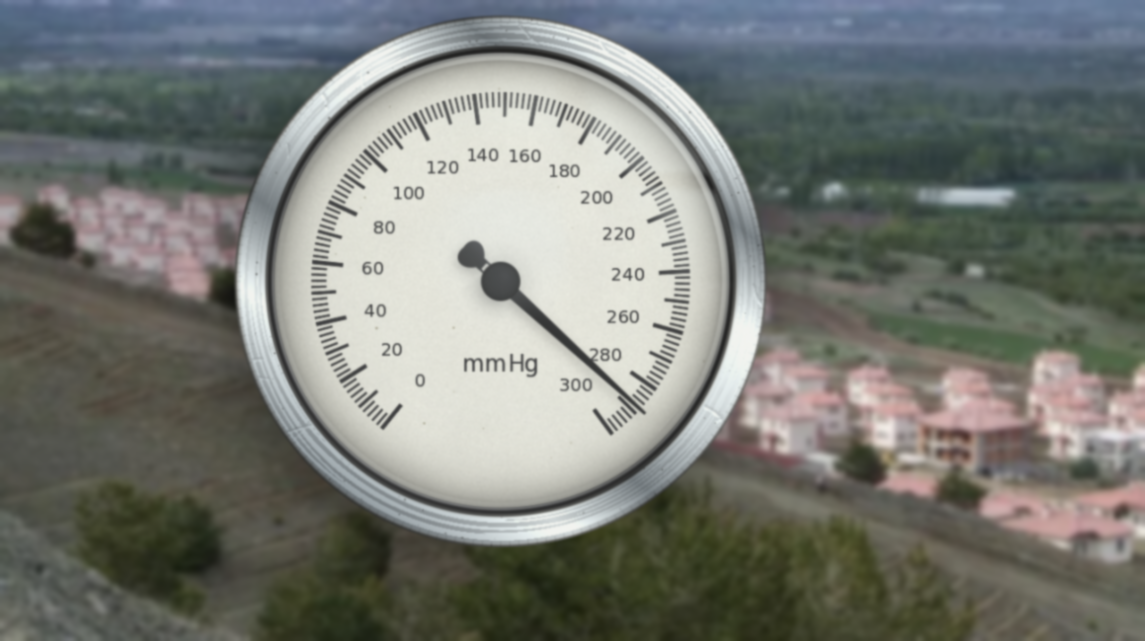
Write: 288 (mmHg)
